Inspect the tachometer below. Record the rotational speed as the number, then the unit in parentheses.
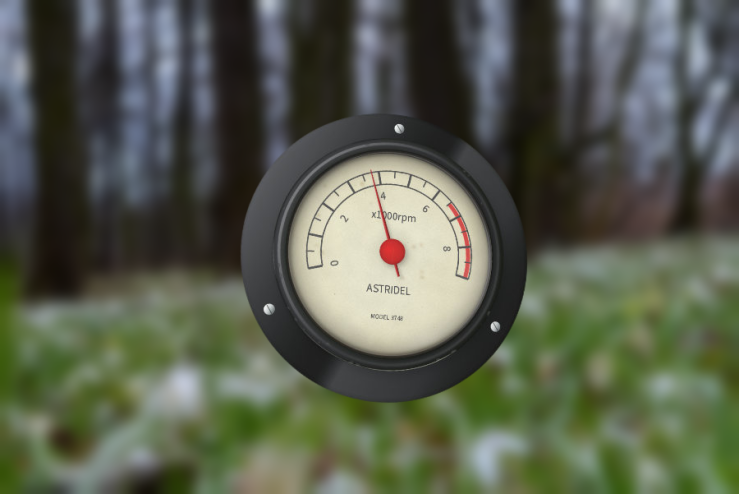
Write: 3750 (rpm)
